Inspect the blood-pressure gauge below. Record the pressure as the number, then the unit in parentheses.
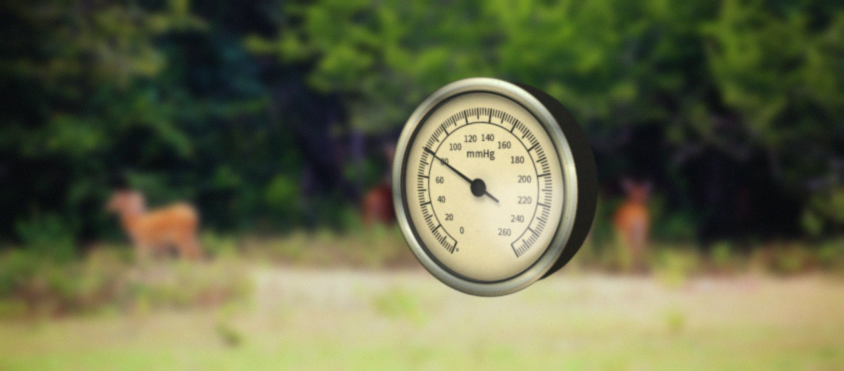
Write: 80 (mmHg)
